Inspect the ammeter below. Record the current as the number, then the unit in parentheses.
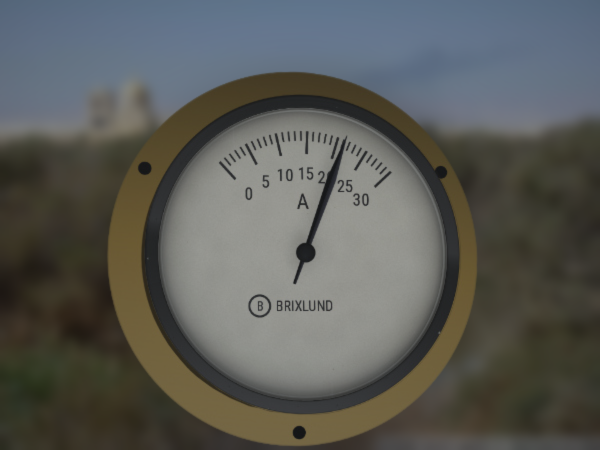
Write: 21 (A)
